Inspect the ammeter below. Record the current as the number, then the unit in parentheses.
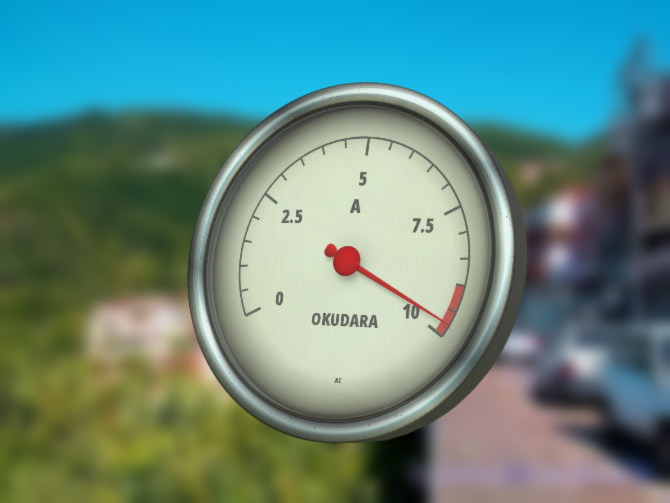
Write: 9.75 (A)
